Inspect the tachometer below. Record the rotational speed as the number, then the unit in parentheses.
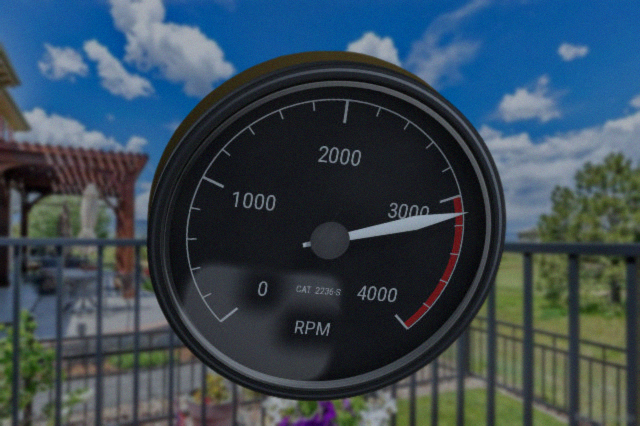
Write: 3100 (rpm)
